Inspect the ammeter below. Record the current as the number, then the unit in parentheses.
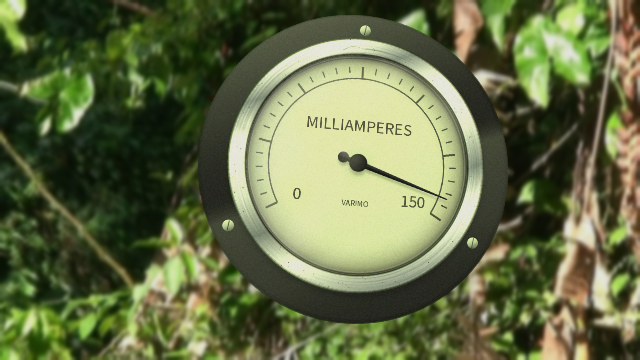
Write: 142.5 (mA)
